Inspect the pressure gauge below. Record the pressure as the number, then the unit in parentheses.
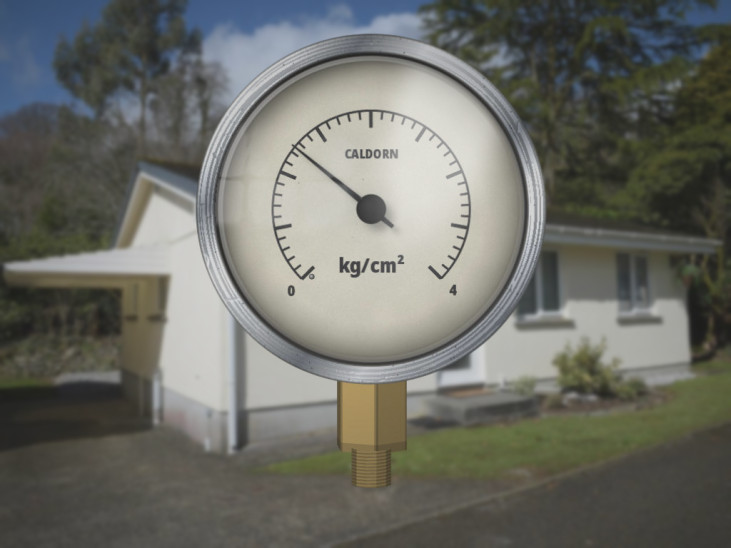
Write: 1.25 (kg/cm²)
